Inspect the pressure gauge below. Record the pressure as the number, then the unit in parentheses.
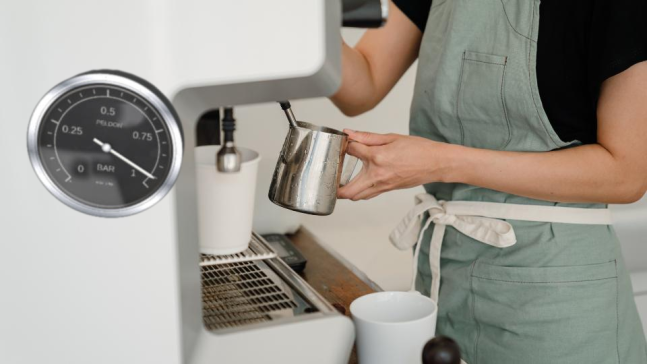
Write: 0.95 (bar)
